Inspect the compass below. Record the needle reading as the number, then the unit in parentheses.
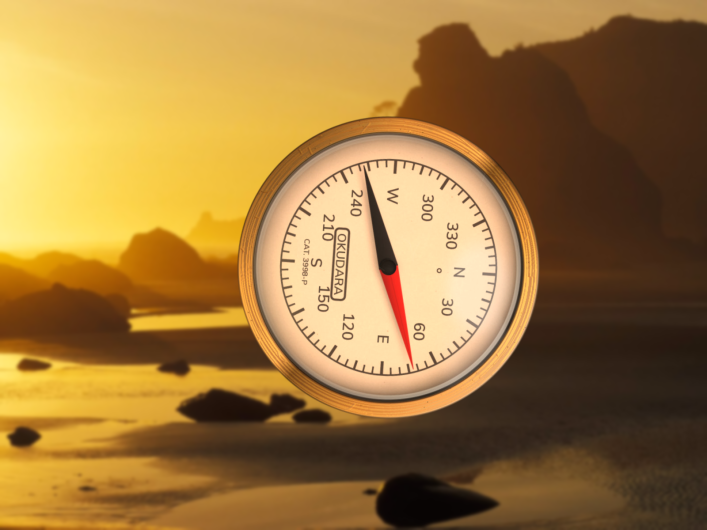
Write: 72.5 (°)
